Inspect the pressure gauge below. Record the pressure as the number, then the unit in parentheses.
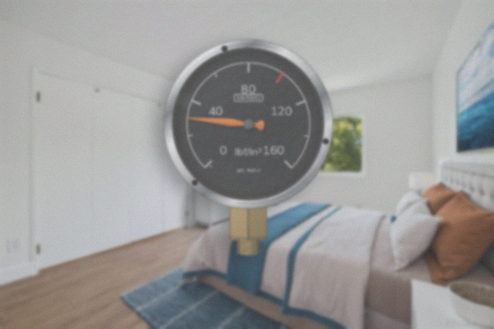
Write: 30 (psi)
